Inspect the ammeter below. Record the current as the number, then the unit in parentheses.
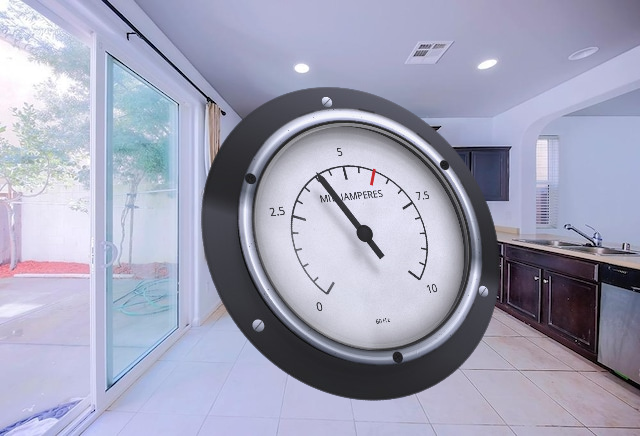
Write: 4 (mA)
